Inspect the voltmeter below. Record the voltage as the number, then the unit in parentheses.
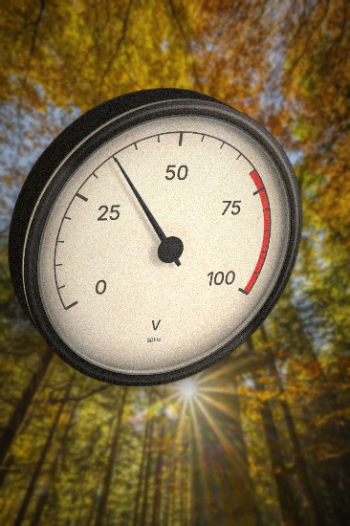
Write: 35 (V)
